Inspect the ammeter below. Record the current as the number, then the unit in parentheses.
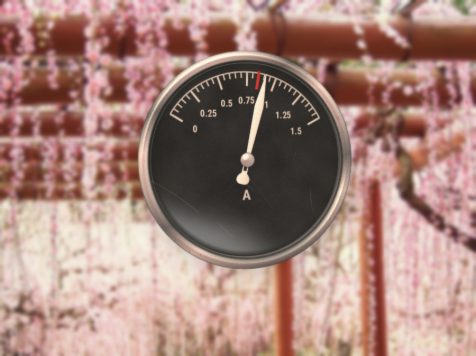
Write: 0.9 (A)
